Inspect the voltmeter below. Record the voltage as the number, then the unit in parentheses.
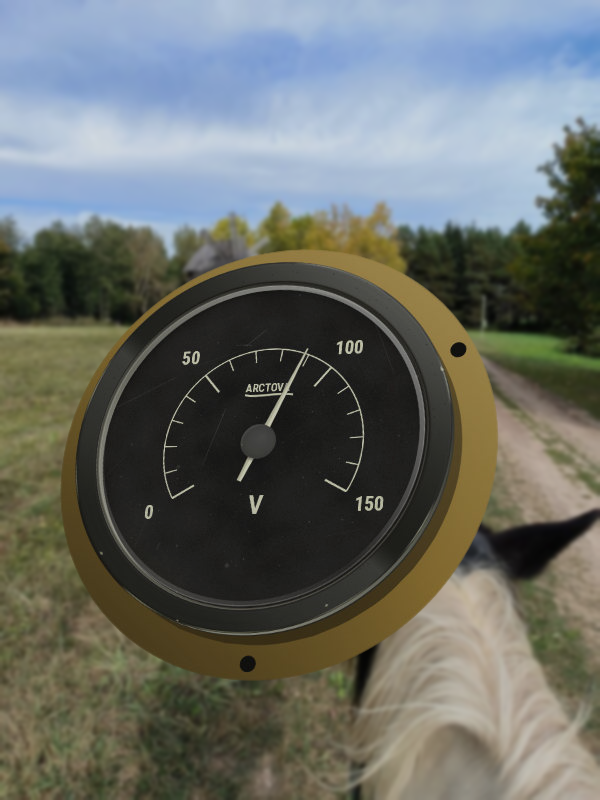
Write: 90 (V)
